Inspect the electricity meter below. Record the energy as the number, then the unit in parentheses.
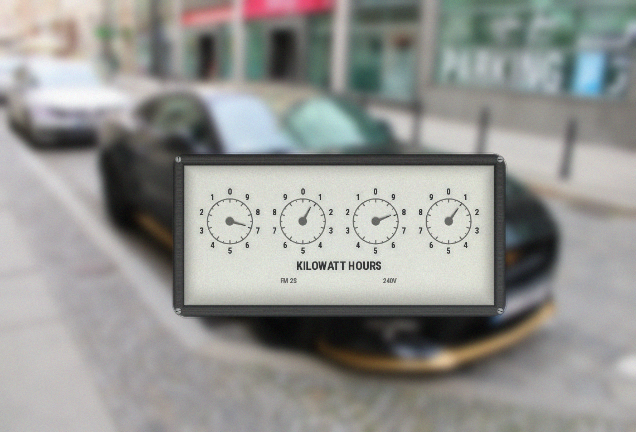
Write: 7081 (kWh)
